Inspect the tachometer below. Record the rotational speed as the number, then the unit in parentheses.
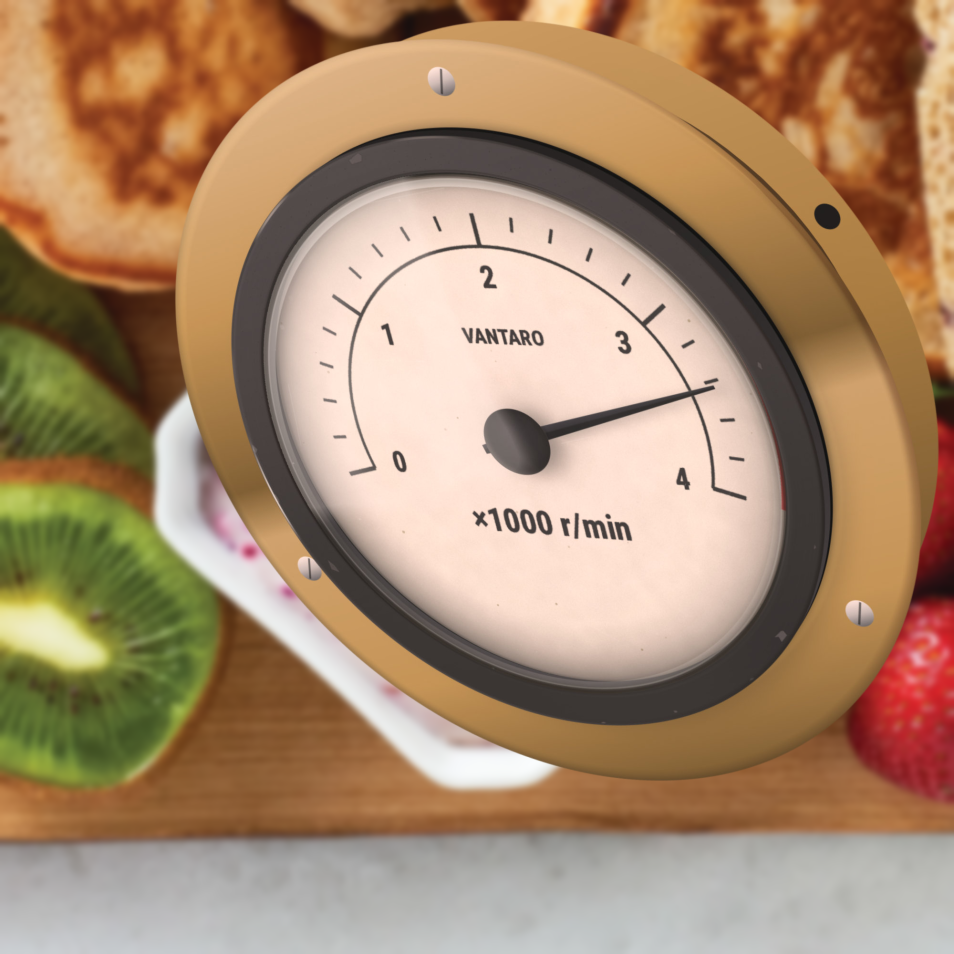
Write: 3400 (rpm)
